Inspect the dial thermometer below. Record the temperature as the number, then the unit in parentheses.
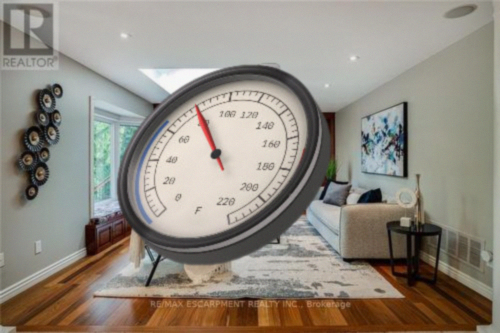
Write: 80 (°F)
